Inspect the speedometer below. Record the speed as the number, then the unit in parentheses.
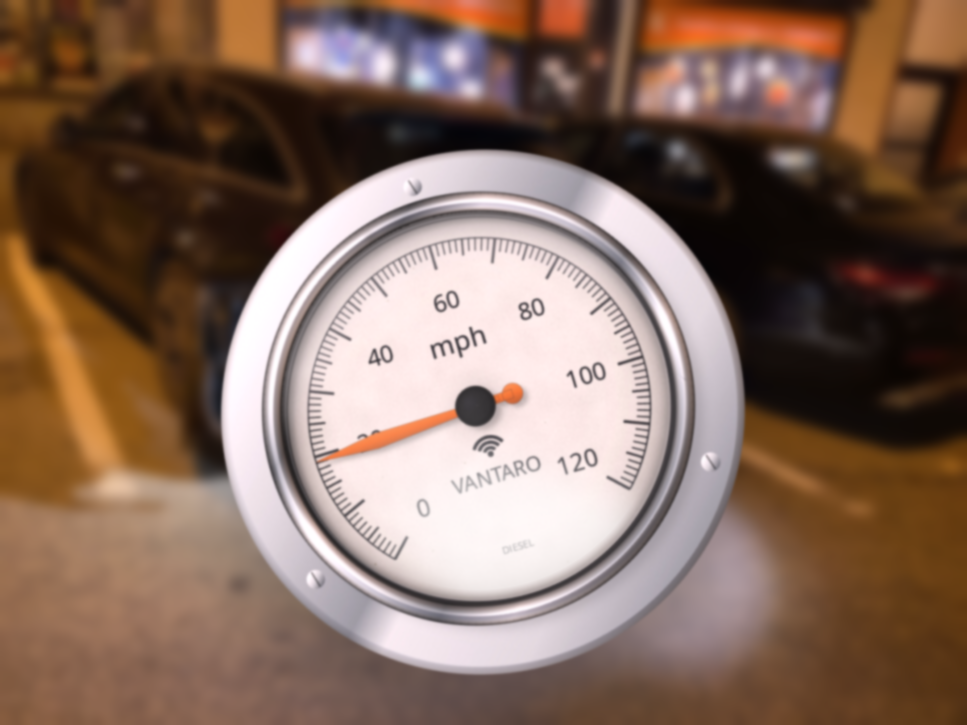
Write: 19 (mph)
